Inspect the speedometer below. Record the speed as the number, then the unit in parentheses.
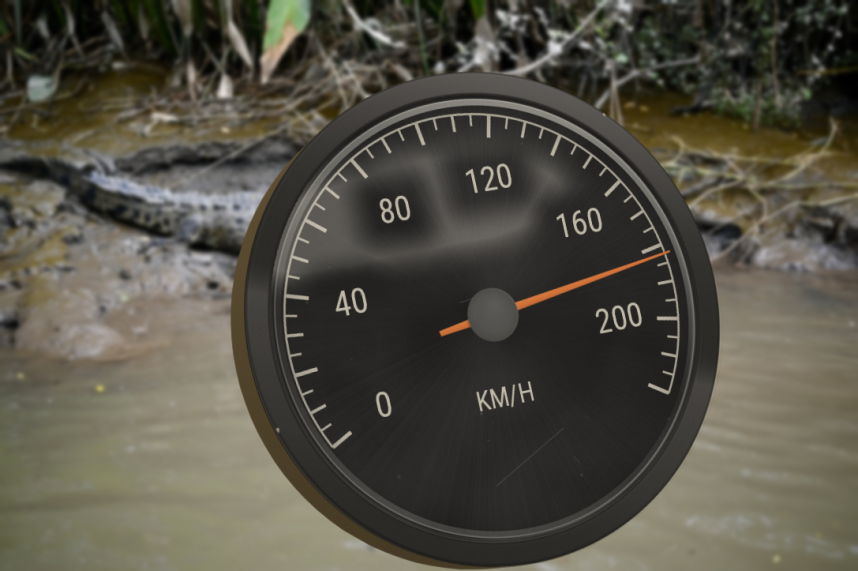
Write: 182.5 (km/h)
